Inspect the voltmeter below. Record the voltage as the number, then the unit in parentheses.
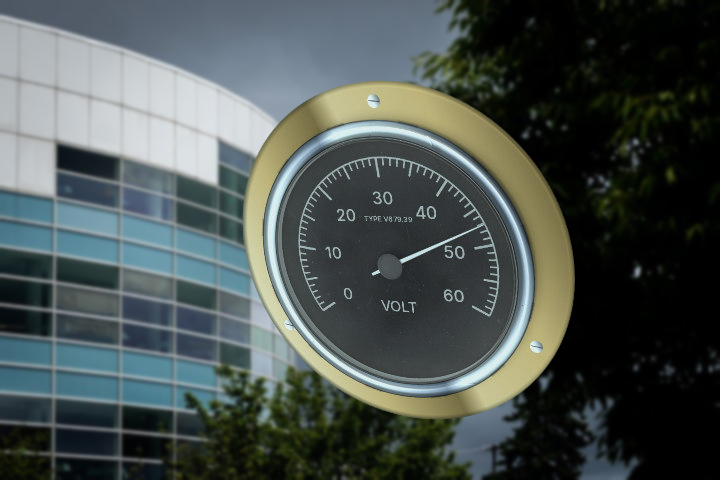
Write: 47 (V)
